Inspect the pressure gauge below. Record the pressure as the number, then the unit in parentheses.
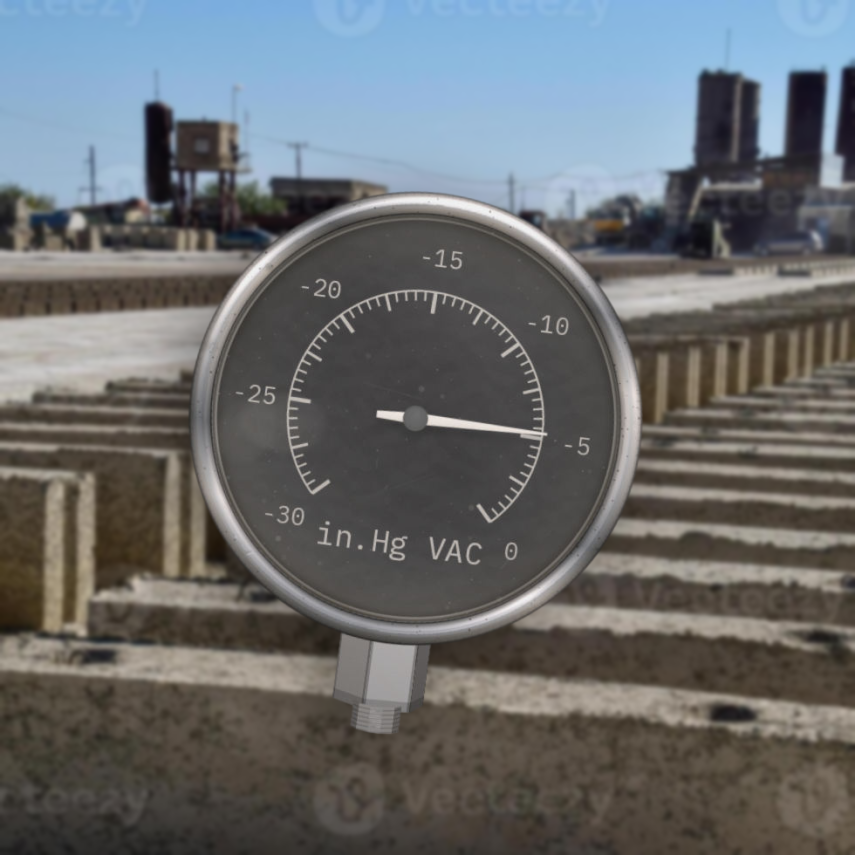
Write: -5.25 (inHg)
